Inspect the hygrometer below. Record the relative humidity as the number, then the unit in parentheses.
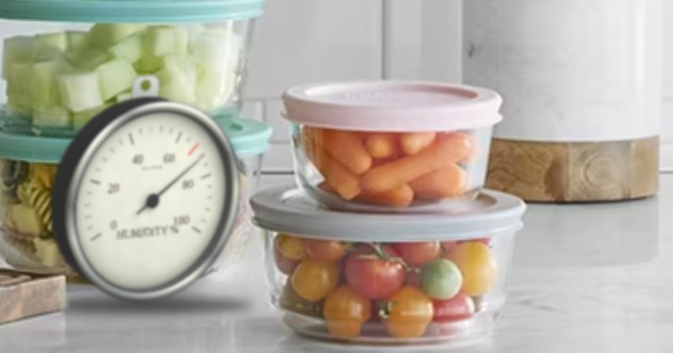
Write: 72 (%)
